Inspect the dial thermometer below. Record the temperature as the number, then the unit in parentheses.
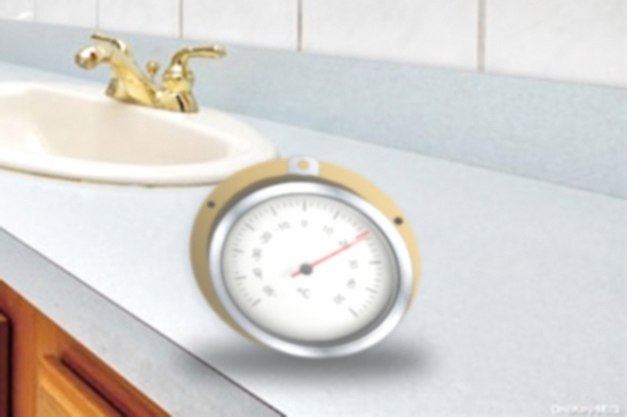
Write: 20 (°C)
